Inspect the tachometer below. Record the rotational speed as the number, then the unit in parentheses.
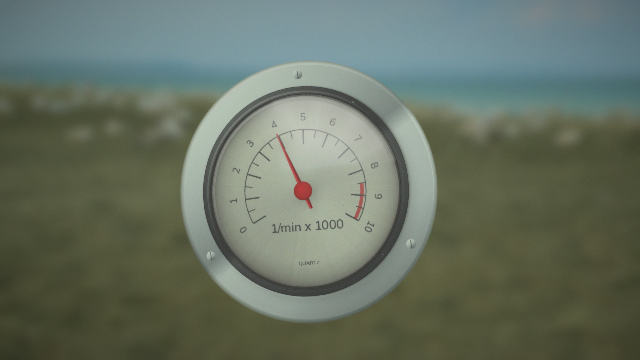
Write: 4000 (rpm)
